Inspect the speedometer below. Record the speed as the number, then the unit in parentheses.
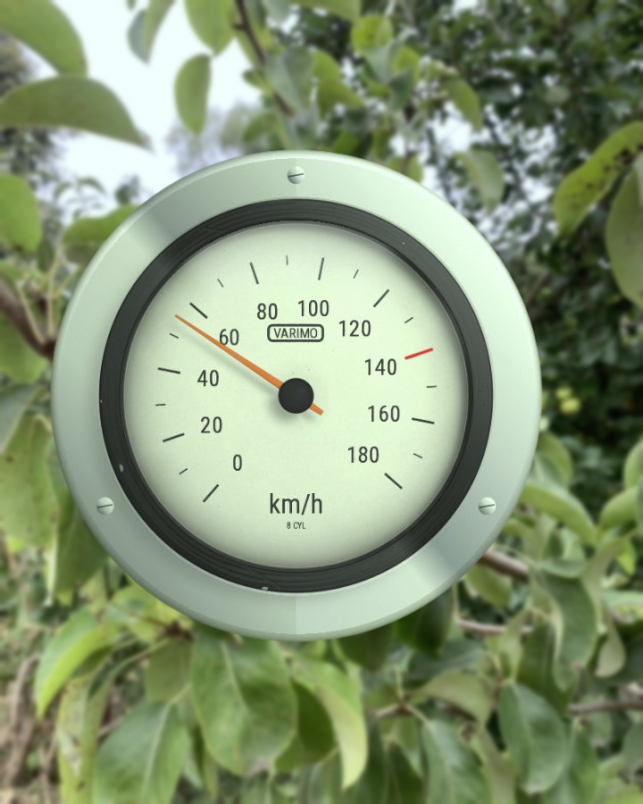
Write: 55 (km/h)
